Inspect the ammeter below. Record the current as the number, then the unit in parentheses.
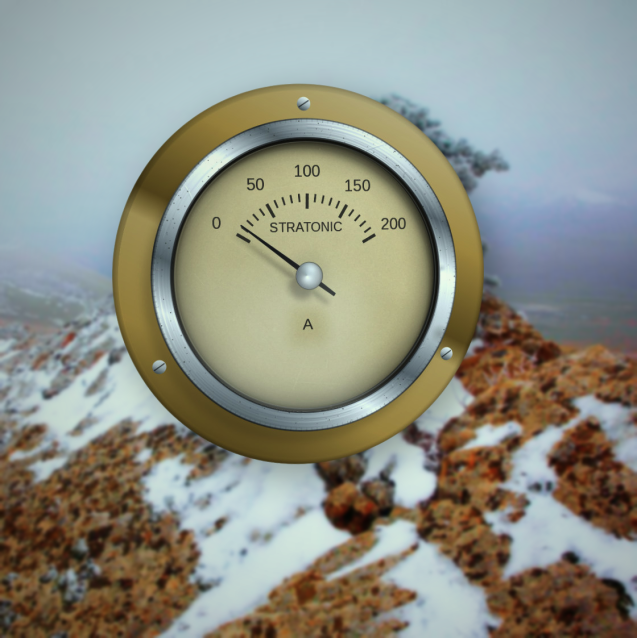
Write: 10 (A)
